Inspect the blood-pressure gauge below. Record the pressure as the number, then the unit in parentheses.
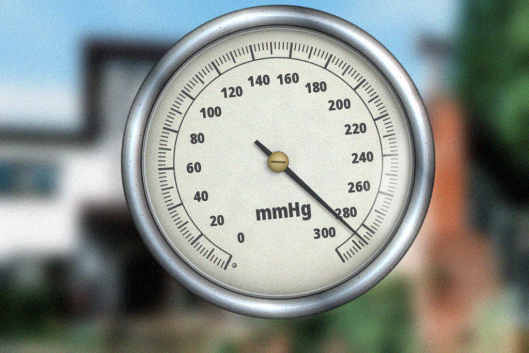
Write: 286 (mmHg)
